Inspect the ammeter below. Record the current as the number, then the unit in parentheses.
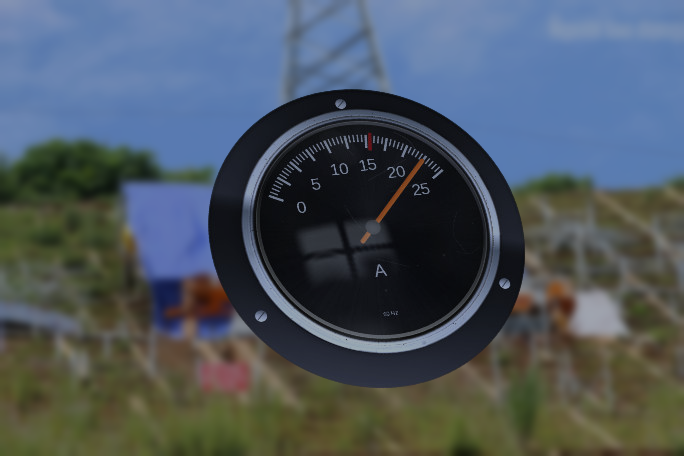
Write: 22.5 (A)
